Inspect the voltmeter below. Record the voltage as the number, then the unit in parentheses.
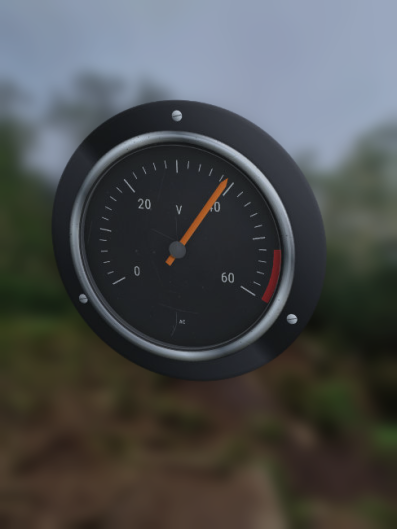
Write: 39 (V)
